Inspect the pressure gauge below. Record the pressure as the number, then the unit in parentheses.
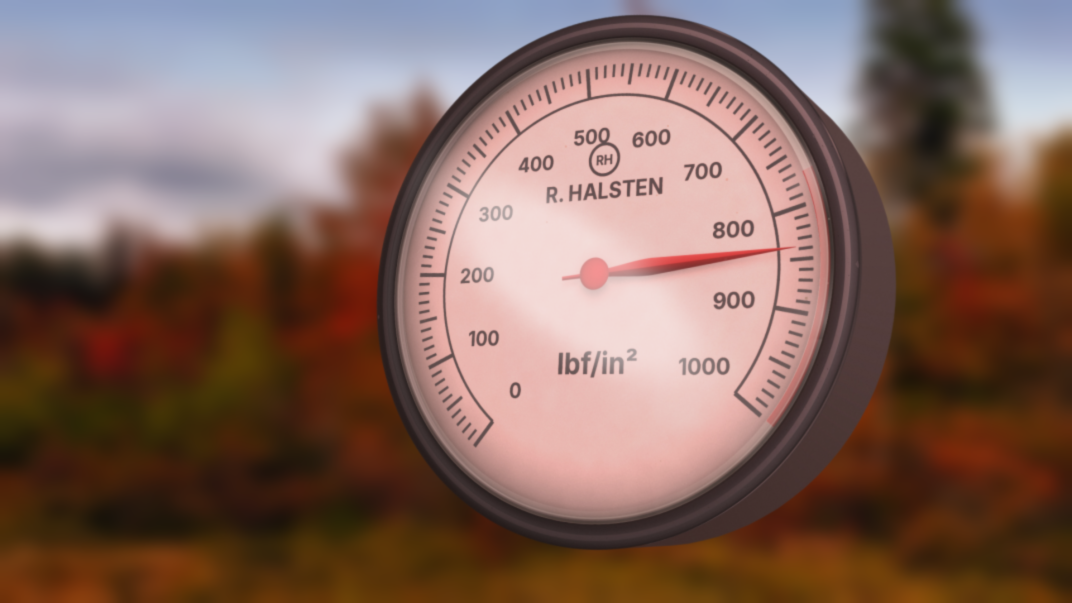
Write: 840 (psi)
